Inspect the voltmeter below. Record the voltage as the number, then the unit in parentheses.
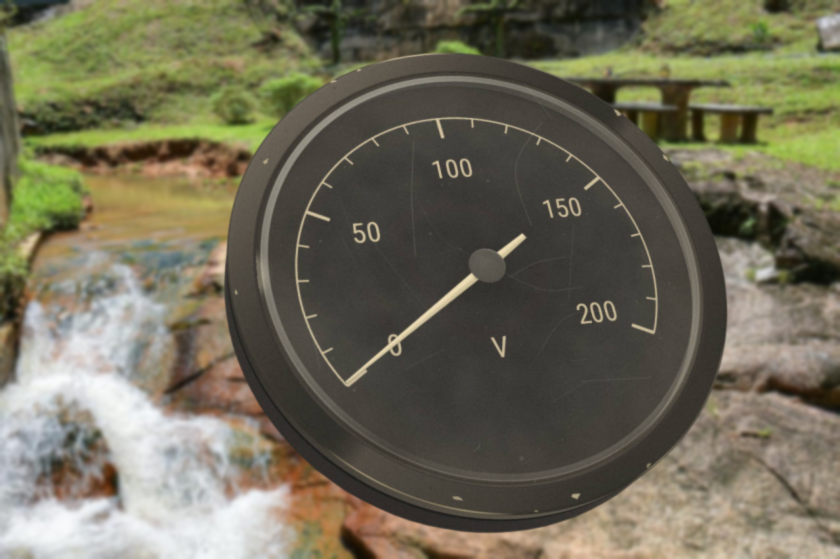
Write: 0 (V)
